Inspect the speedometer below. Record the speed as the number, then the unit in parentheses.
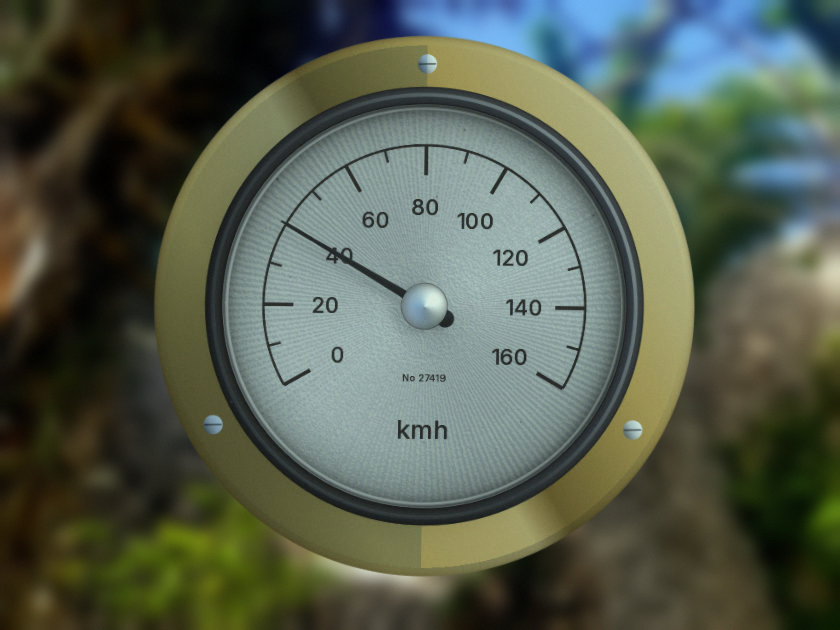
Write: 40 (km/h)
